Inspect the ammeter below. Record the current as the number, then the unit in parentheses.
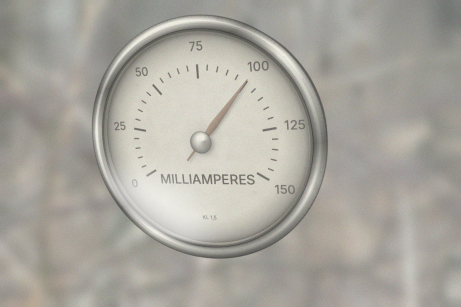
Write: 100 (mA)
